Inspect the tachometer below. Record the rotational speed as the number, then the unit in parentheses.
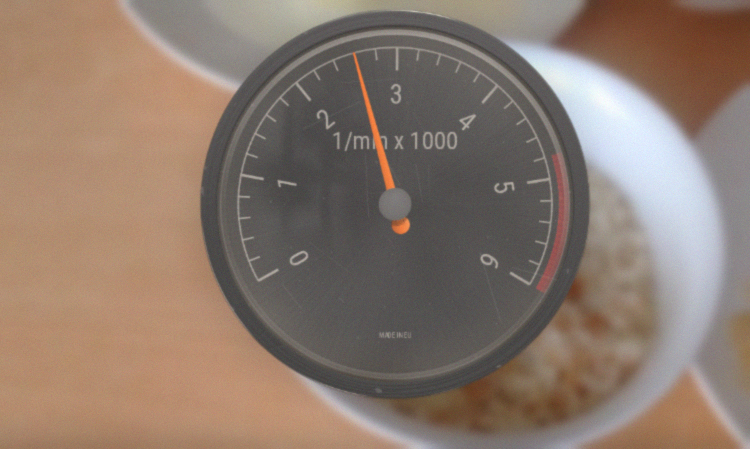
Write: 2600 (rpm)
